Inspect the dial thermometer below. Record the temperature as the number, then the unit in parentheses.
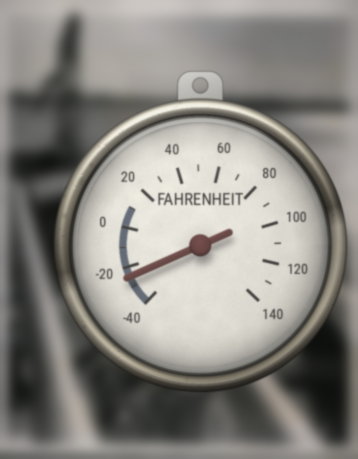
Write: -25 (°F)
